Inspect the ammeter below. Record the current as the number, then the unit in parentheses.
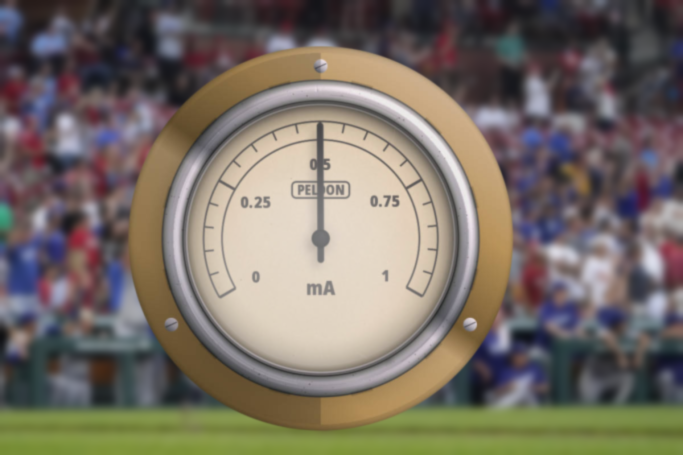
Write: 0.5 (mA)
